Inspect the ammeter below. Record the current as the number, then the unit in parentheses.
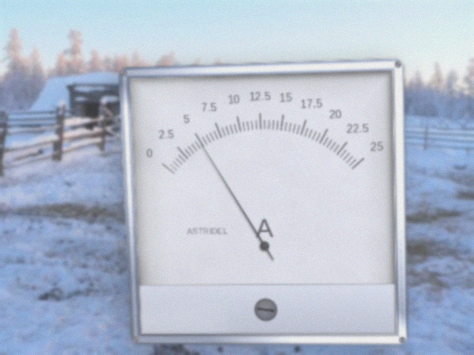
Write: 5 (A)
